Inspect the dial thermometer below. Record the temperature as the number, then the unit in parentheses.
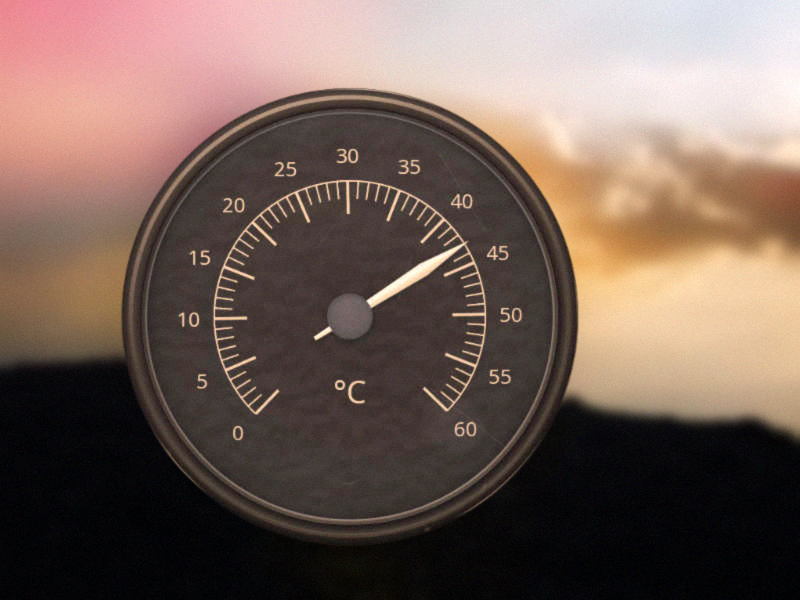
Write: 43 (°C)
